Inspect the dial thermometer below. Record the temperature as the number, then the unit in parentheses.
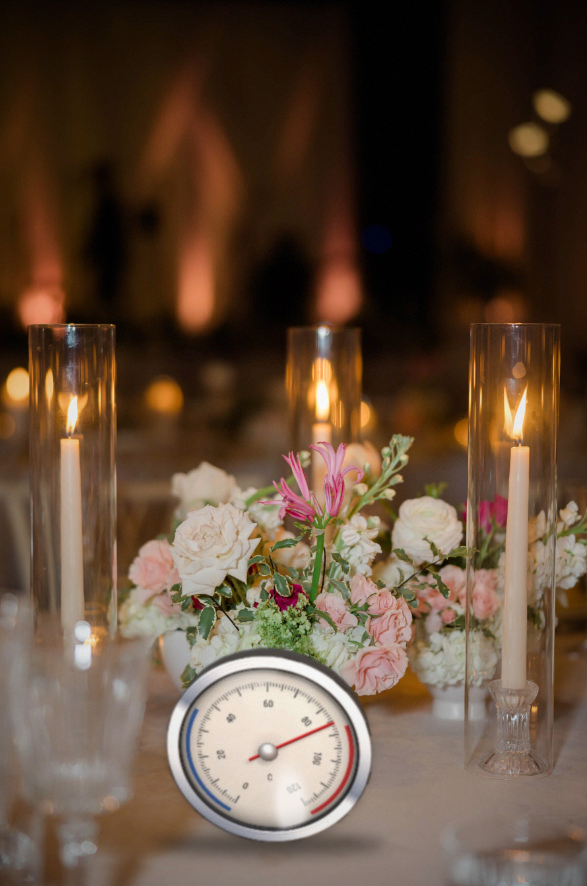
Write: 85 (°C)
